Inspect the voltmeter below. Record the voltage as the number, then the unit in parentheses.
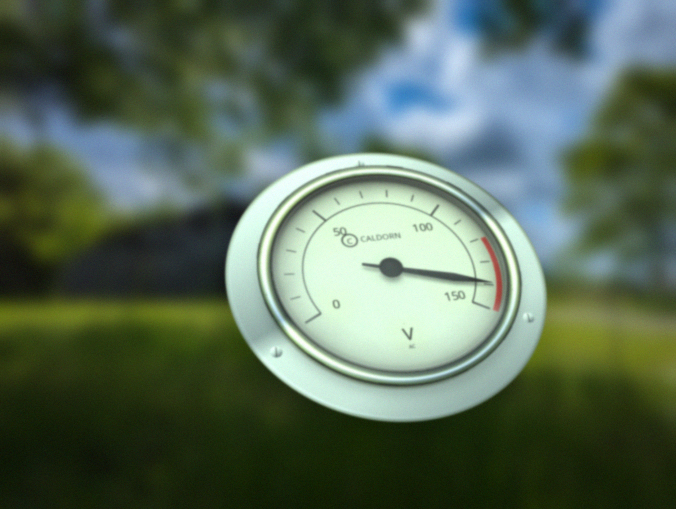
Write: 140 (V)
